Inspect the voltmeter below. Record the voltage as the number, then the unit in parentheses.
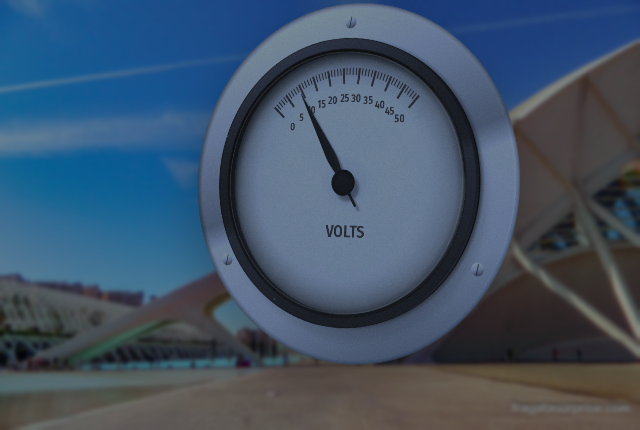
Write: 10 (V)
